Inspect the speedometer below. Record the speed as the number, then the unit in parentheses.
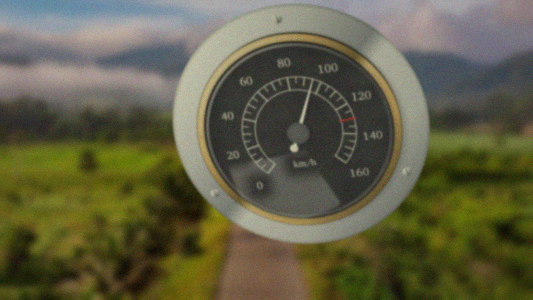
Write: 95 (km/h)
